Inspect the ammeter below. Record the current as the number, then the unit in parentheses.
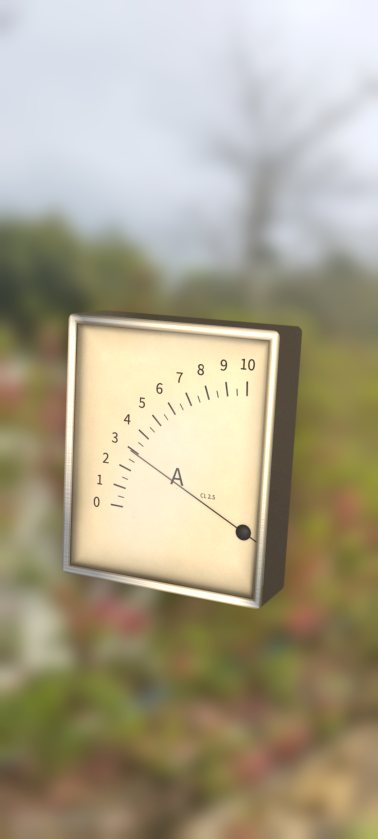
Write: 3 (A)
